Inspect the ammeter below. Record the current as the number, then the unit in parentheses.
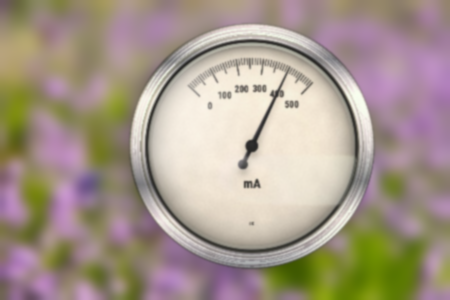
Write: 400 (mA)
